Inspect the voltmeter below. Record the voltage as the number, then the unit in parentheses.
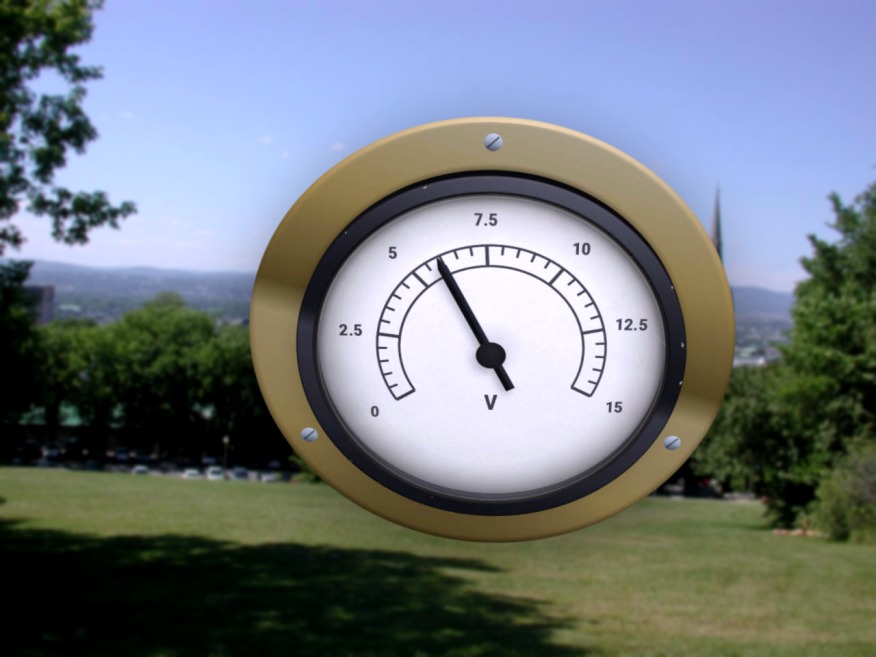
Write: 6 (V)
